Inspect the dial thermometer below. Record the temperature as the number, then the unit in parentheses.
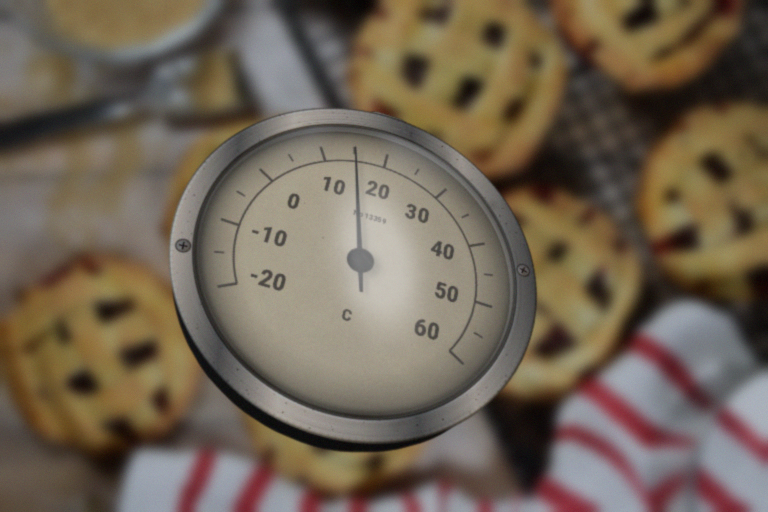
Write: 15 (°C)
